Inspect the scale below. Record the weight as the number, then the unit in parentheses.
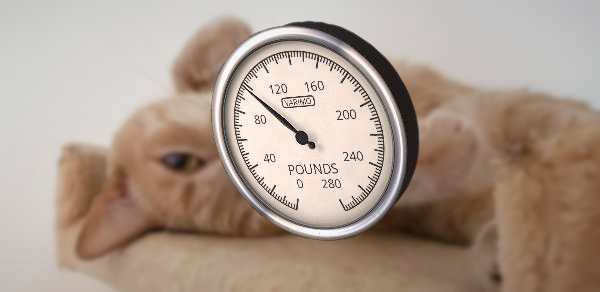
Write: 100 (lb)
